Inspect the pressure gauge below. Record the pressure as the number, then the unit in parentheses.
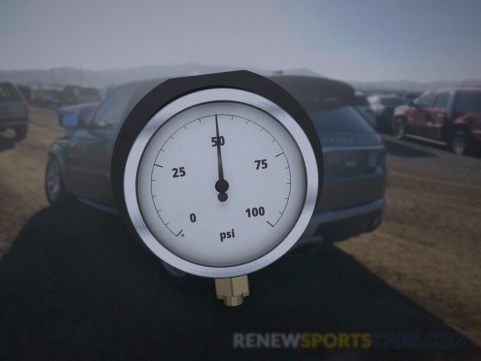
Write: 50 (psi)
